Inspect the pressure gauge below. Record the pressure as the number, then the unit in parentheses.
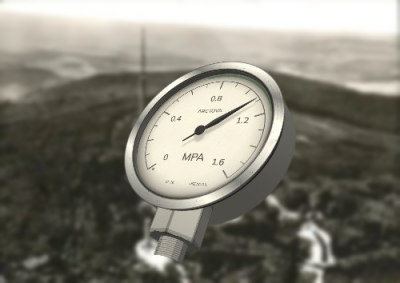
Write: 1.1 (MPa)
